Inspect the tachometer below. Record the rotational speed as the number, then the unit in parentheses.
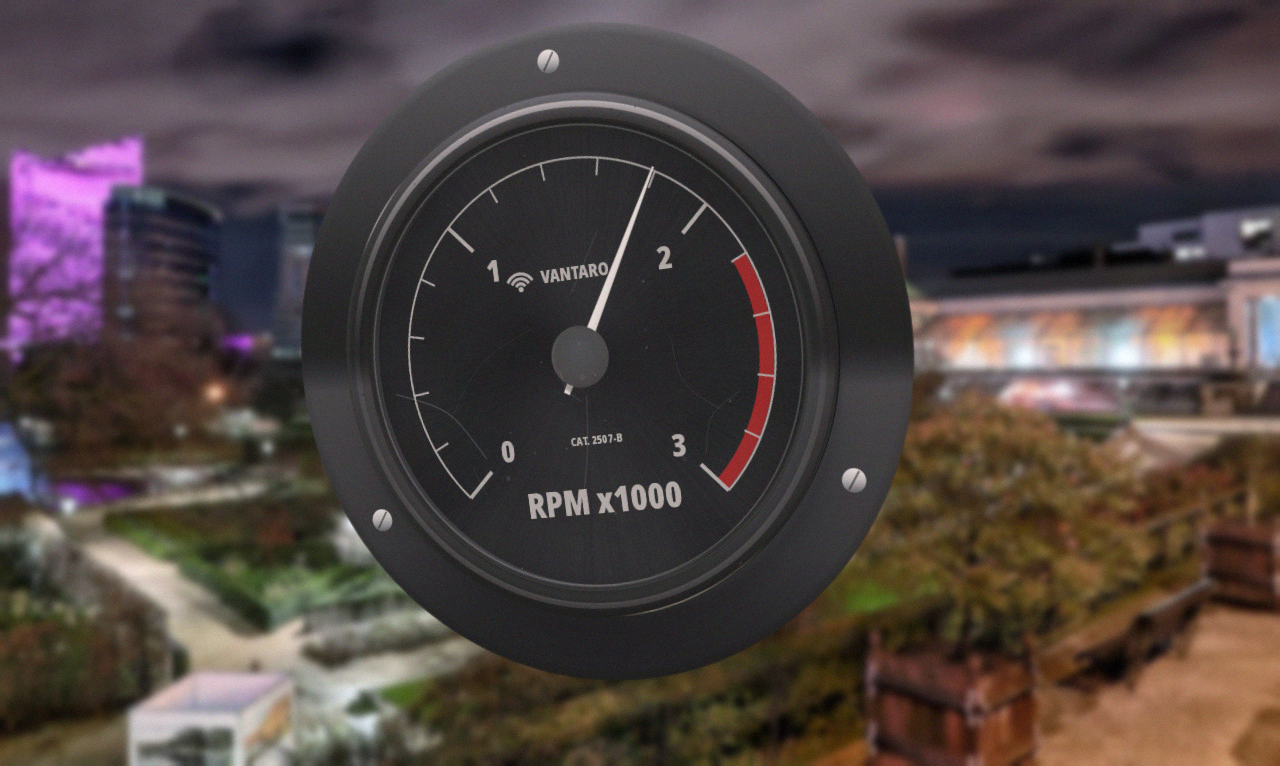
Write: 1800 (rpm)
